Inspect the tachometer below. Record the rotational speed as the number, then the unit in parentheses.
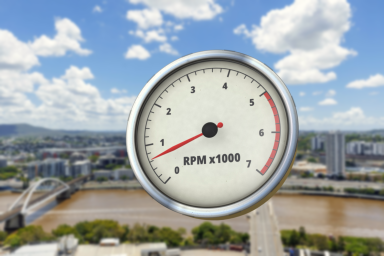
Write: 600 (rpm)
